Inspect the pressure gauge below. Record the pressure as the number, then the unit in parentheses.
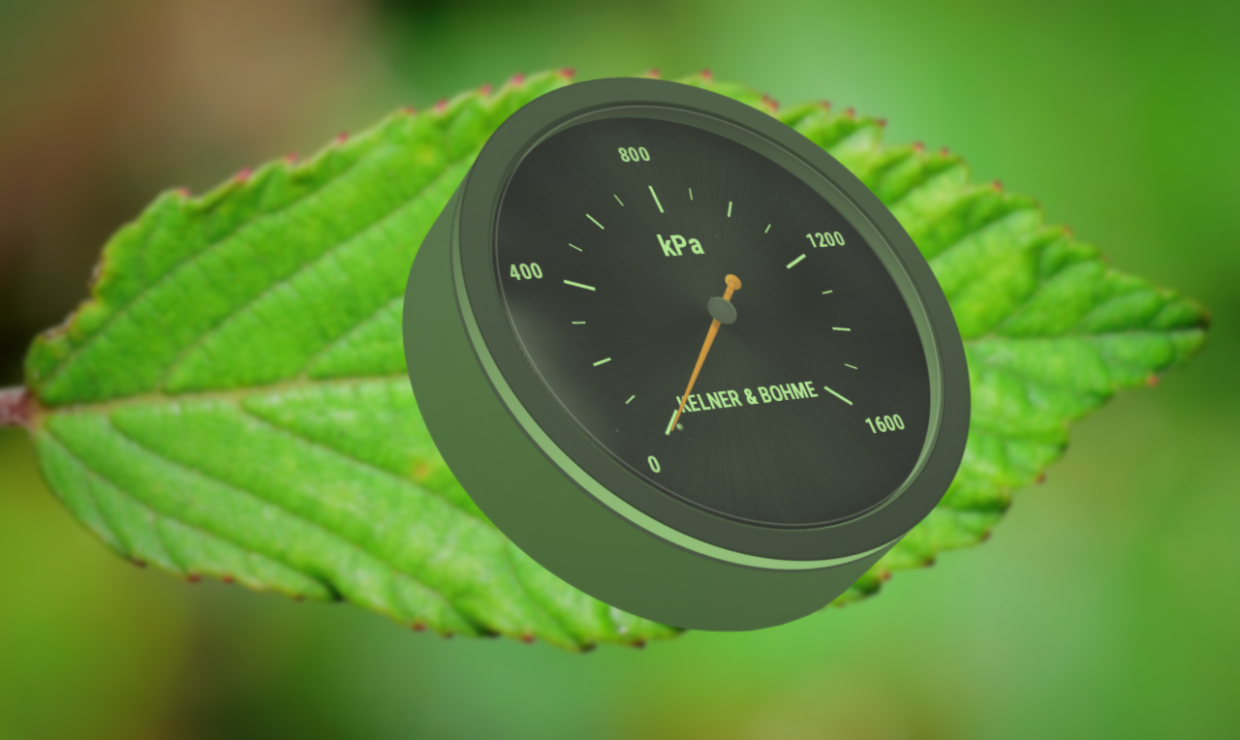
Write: 0 (kPa)
